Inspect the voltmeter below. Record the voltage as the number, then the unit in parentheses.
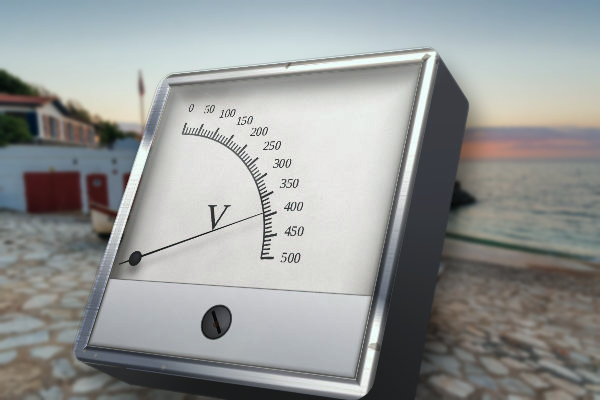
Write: 400 (V)
